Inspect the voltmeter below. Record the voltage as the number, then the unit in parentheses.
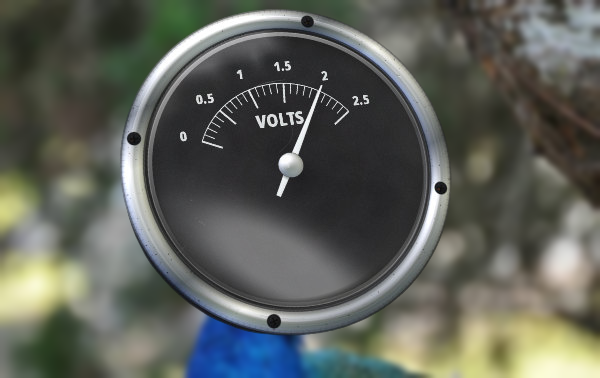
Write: 2 (V)
